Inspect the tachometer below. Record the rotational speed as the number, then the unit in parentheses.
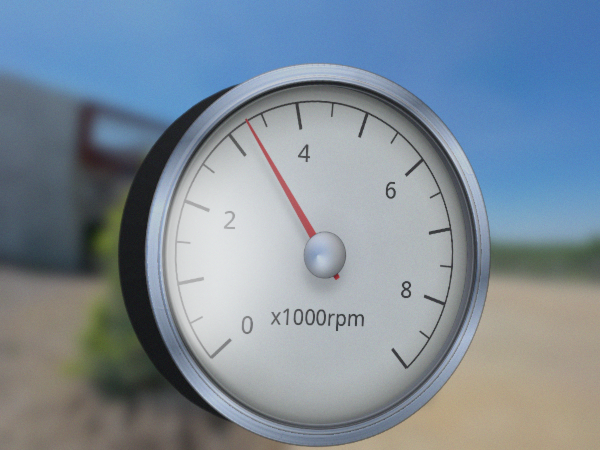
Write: 3250 (rpm)
